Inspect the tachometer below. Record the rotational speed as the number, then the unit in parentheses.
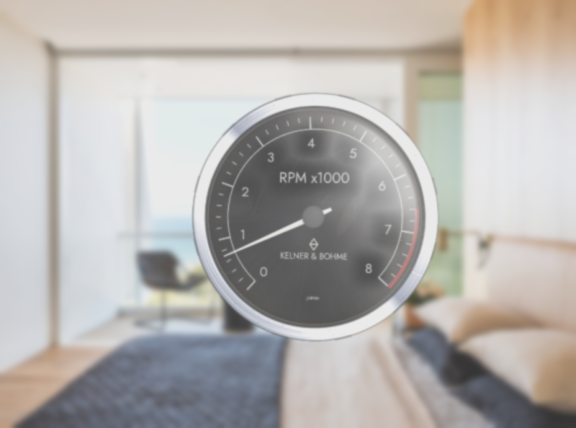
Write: 700 (rpm)
